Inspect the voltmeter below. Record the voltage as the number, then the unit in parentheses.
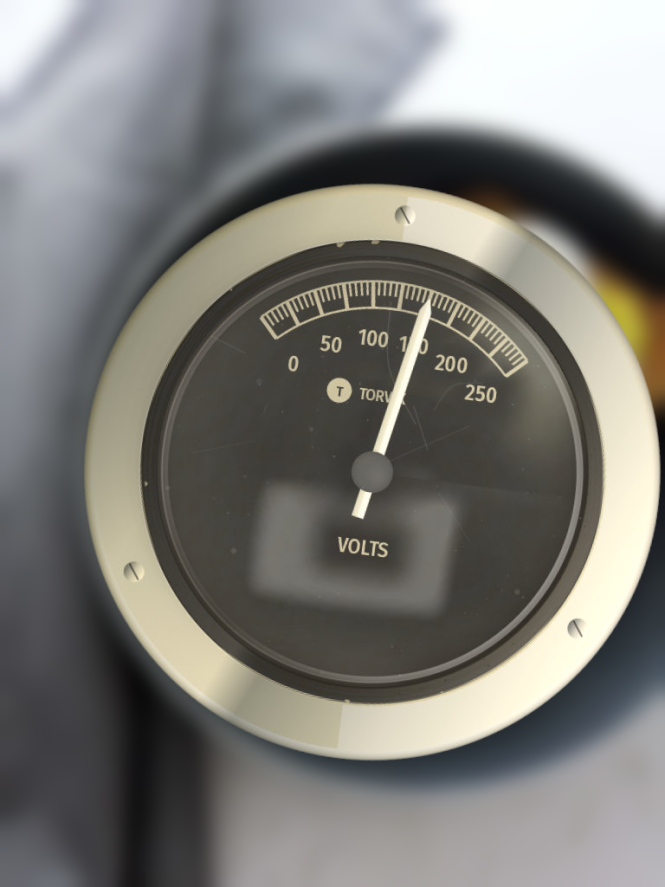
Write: 150 (V)
